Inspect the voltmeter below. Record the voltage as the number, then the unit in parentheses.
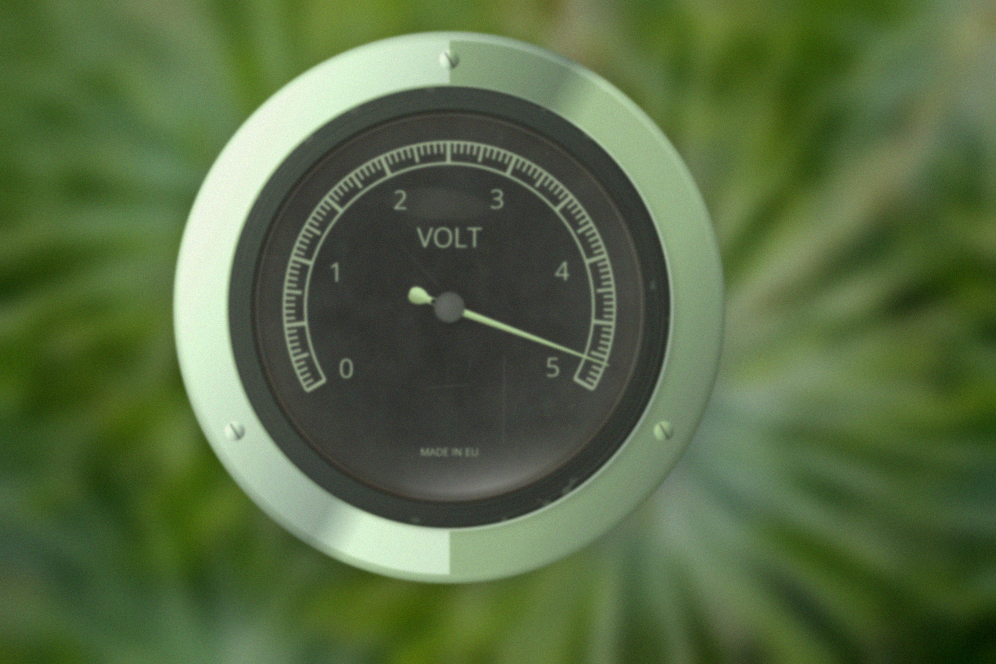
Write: 4.8 (V)
